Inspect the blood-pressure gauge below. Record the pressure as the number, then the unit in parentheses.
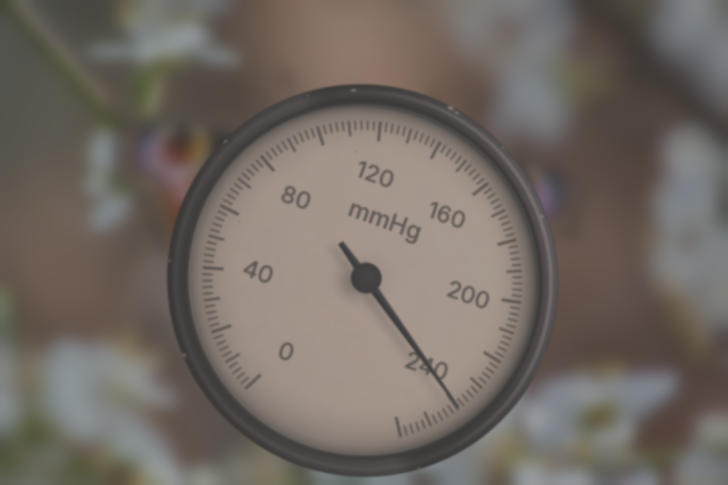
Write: 240 (mmHg)
